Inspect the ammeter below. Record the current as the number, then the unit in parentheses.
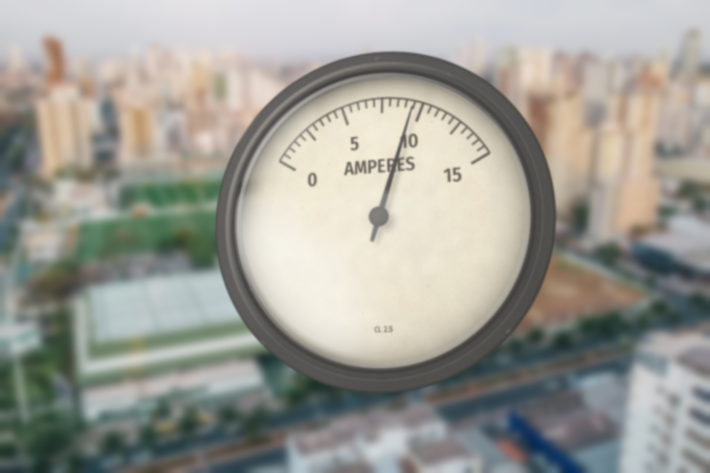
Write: 9.5 (A)
